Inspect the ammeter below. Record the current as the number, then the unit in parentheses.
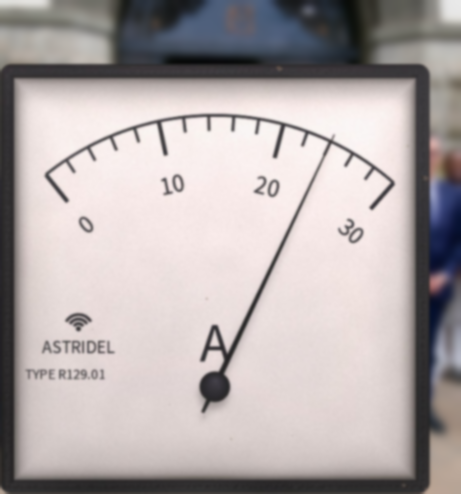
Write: 24 (A)
